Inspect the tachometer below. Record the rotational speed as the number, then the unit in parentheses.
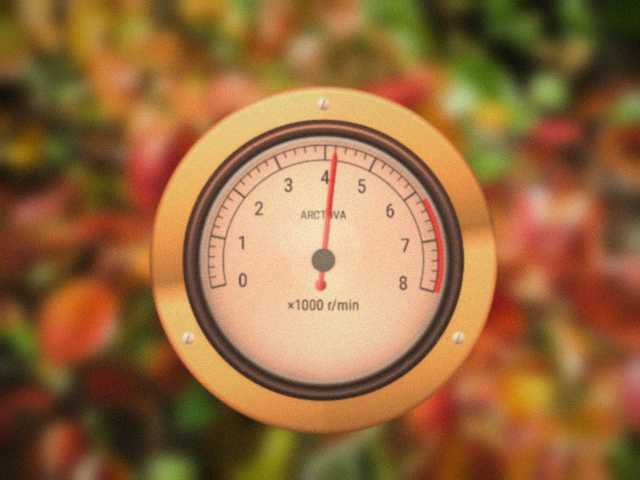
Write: 4200 (rpm)
